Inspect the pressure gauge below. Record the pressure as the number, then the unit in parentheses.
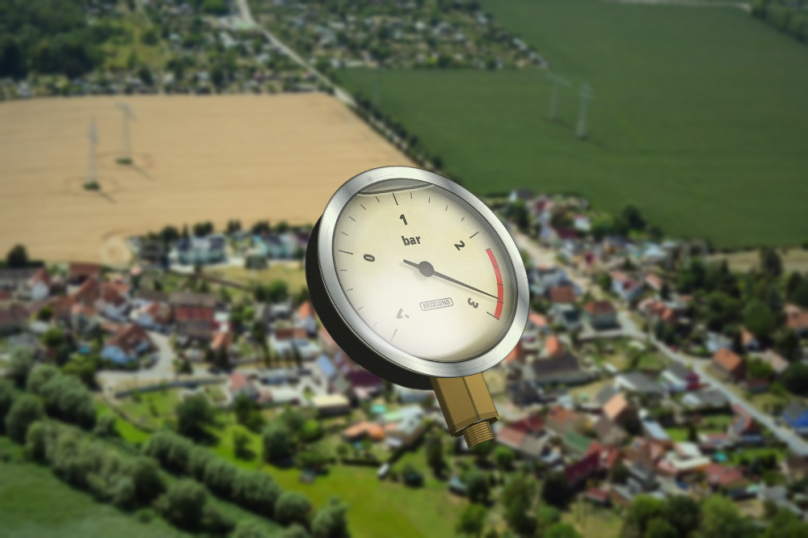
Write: 2.8 (bar)
